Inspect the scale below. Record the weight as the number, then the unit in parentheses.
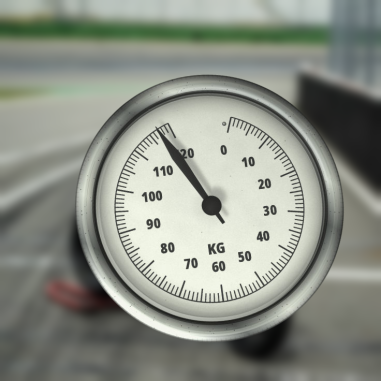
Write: 117 (kg)
